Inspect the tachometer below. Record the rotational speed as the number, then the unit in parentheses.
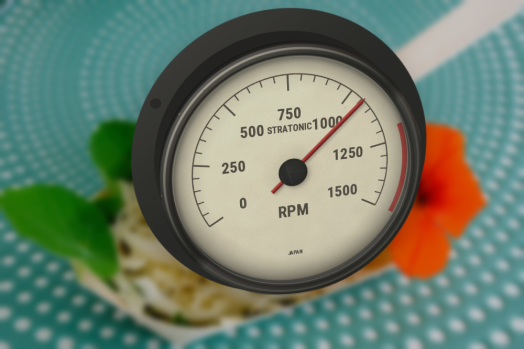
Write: 1050 (rpm)
